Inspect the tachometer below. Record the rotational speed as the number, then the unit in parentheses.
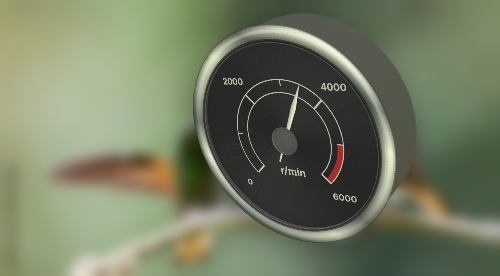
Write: 3500 (rpm)
